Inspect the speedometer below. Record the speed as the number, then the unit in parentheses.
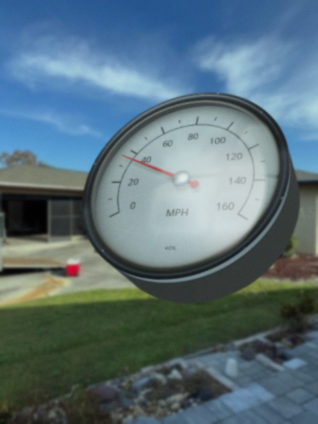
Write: 35 (mph)
